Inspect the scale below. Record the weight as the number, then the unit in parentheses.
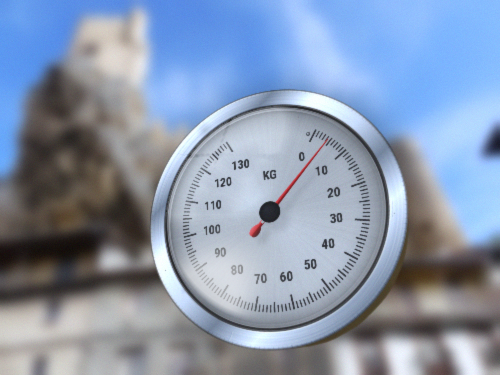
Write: 5 (kg)
